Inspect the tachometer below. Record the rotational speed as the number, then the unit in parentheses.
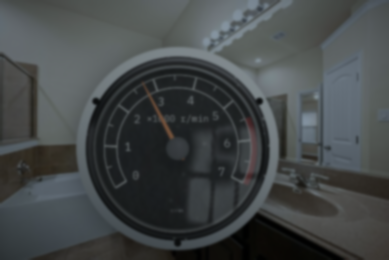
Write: 2750 (rpm)
